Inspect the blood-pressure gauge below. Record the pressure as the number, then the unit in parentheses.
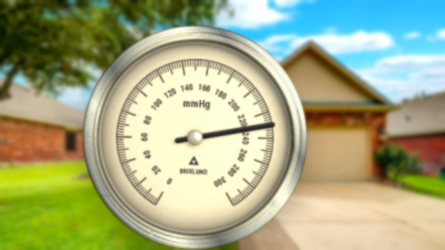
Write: 230 (mmHg)
